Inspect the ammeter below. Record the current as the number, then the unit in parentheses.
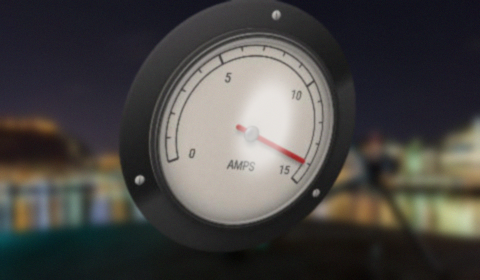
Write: 14 (A)
